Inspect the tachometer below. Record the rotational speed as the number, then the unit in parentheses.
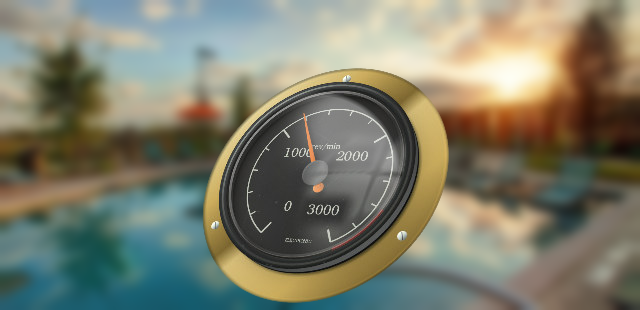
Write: 1200 (rpm)
